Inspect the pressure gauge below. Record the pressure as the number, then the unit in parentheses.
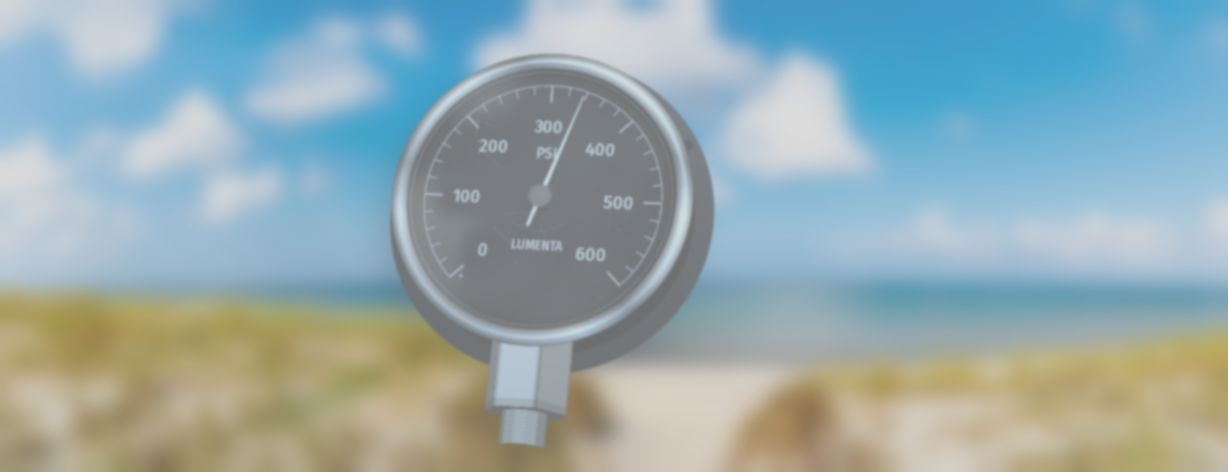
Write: 340 (psi)
